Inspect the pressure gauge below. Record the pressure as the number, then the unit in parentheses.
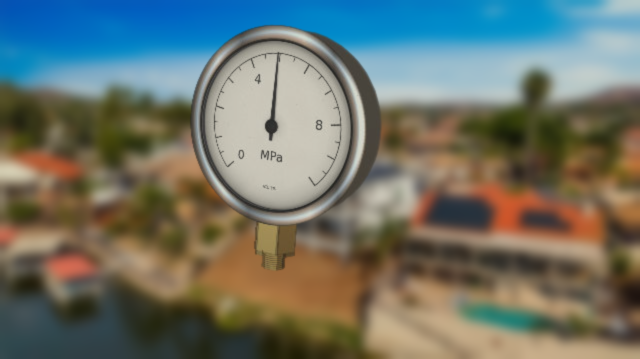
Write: 5 (MPa)
